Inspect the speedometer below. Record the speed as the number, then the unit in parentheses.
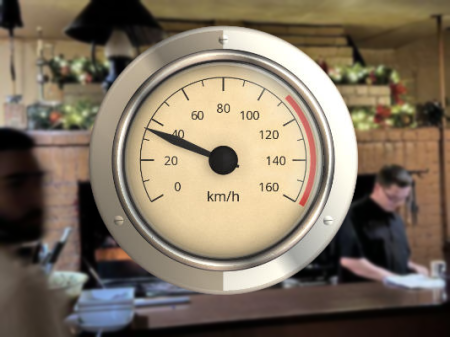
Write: 35 (km/h)
